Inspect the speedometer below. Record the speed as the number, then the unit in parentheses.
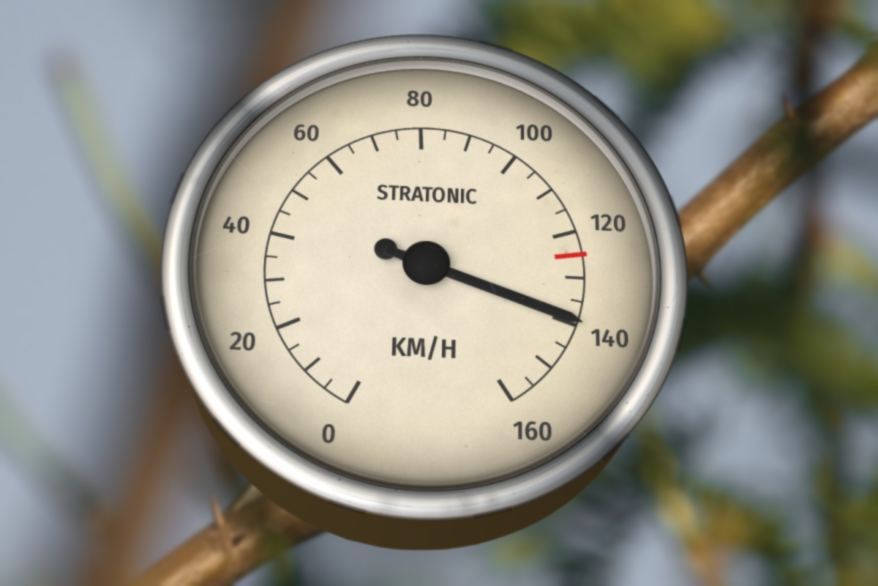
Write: 140 (km/h)
